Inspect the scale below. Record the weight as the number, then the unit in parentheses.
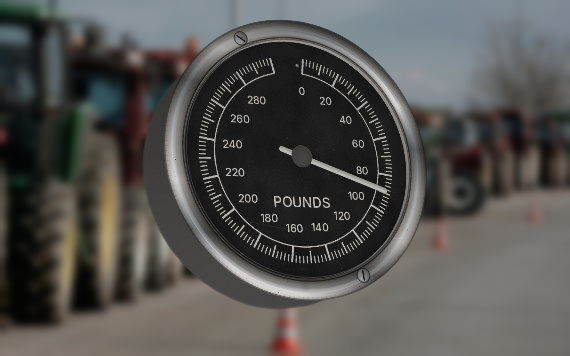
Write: 90 (lb)
